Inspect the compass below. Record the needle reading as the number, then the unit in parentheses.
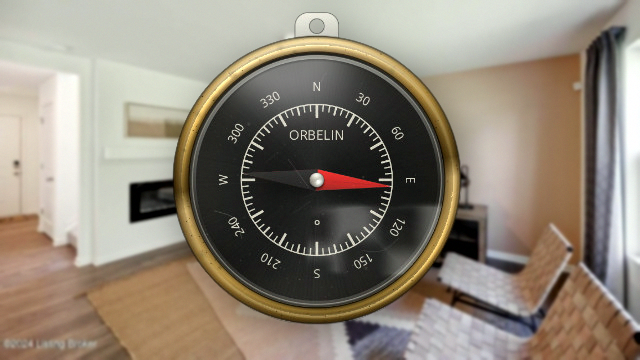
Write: 95 (°)
